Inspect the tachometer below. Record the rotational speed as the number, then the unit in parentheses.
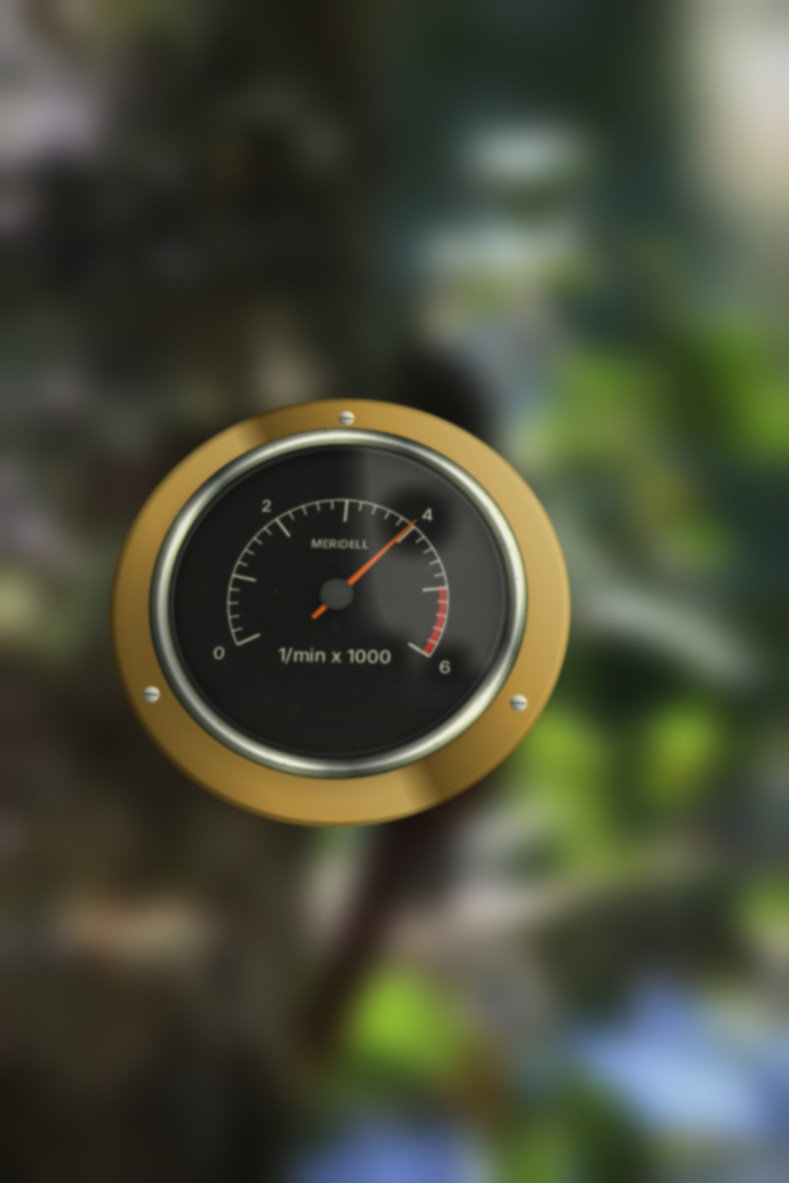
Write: 4000 (rpm)
